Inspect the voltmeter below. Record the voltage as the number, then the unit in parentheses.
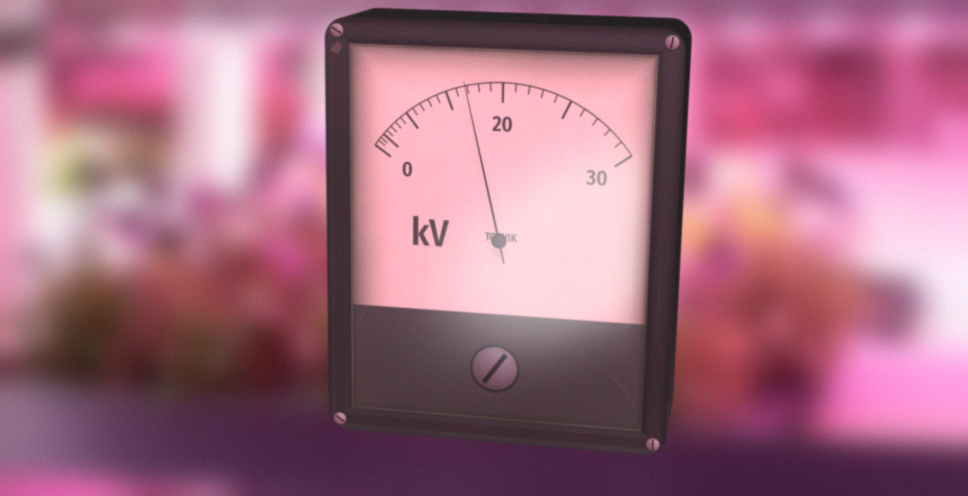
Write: 17 (kV)
